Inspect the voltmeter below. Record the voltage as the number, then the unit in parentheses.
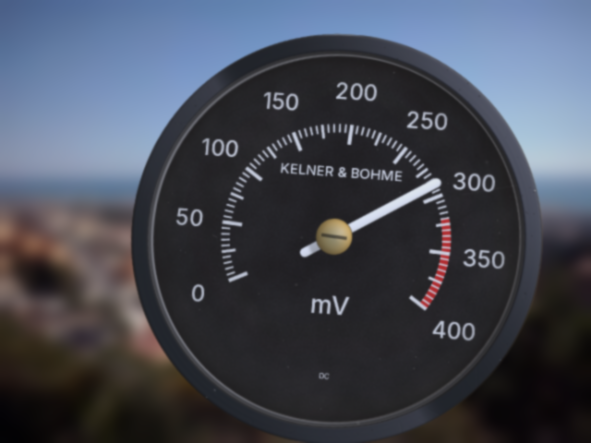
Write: 290 (mV)
